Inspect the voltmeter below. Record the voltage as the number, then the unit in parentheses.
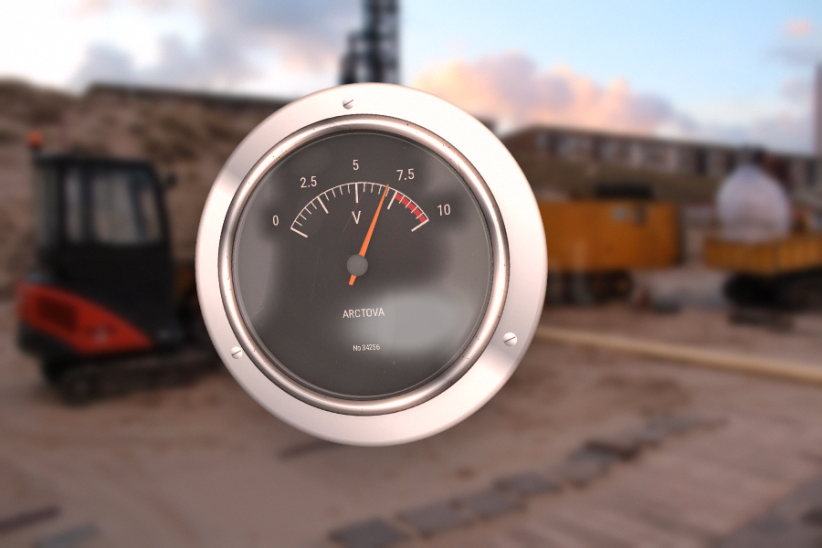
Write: 7 (V)
